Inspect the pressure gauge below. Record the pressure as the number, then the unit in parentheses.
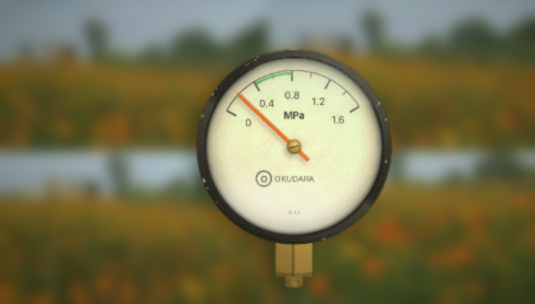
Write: 0.2 (MPa)
